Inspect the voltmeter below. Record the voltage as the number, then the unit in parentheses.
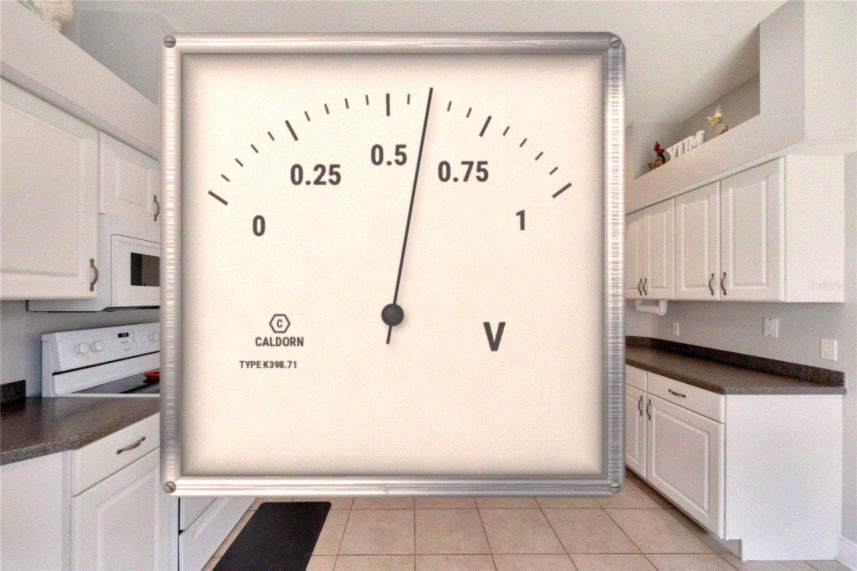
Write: 0.6 (V)
